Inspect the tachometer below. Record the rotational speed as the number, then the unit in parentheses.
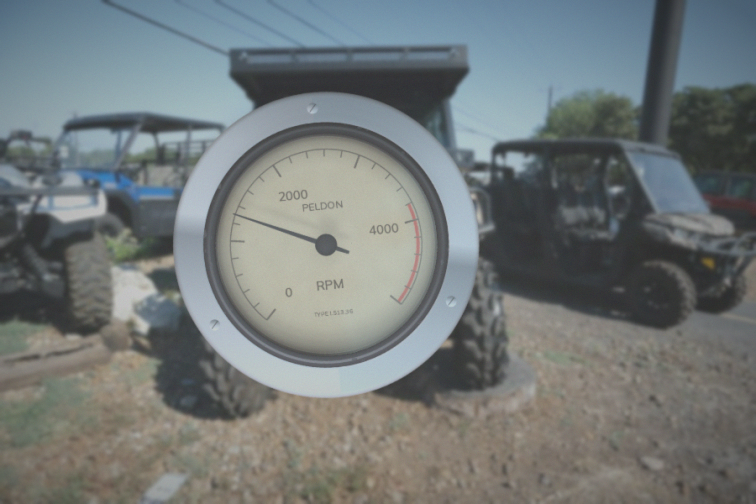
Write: 1300 (rpm)
